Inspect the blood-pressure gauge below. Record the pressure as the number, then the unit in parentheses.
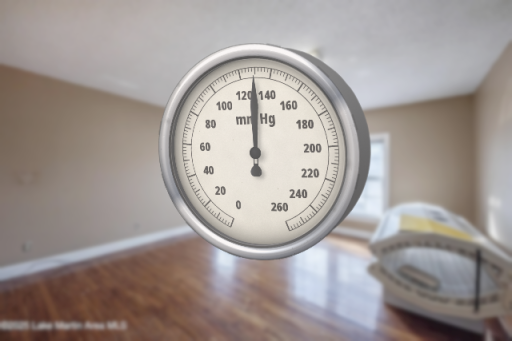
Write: 130 (mmHg)
